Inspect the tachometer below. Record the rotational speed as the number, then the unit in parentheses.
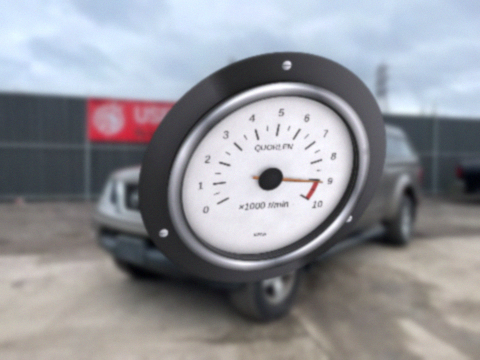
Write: 9000 (rpm)
